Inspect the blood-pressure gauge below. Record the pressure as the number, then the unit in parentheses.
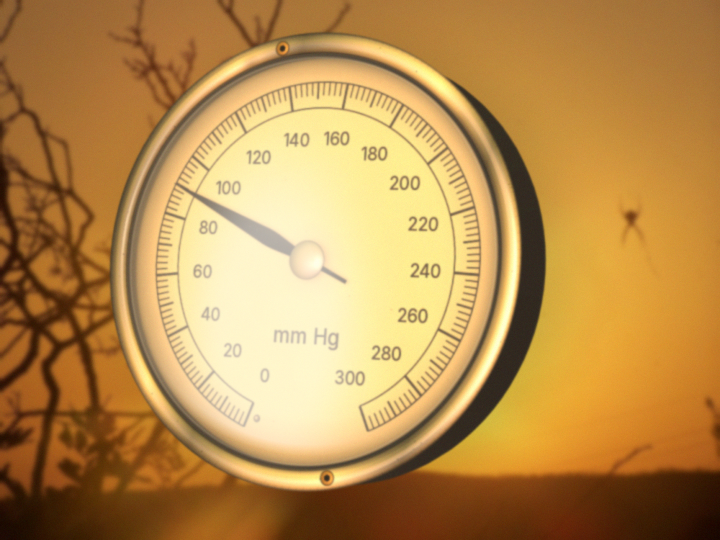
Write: 90 (mmHg)
